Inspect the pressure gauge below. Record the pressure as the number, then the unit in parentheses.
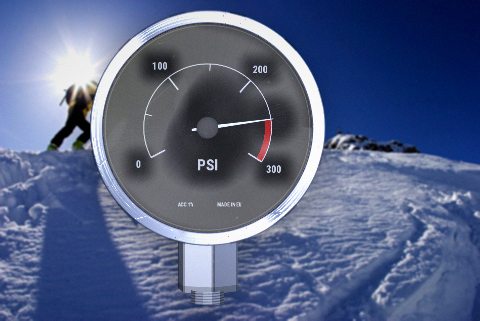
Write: 250 (psi)
